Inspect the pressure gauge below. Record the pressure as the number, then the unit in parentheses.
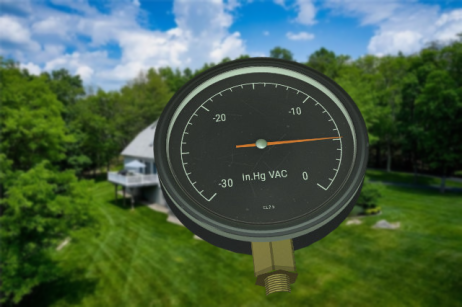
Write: -5 (inHg)
